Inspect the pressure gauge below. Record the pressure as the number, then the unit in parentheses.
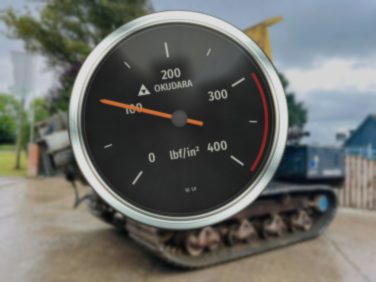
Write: 100 (psi)
